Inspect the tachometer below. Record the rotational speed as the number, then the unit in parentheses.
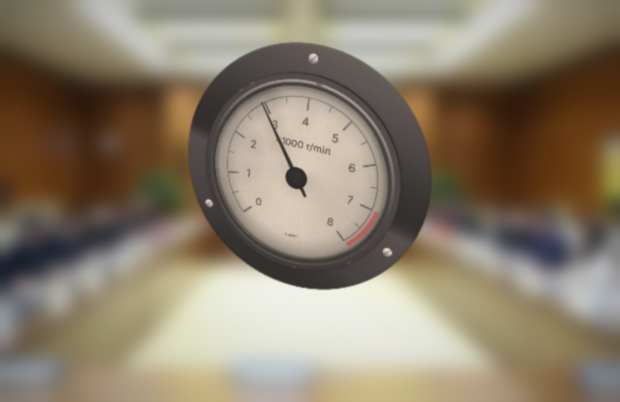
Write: 3000 (rpm)
